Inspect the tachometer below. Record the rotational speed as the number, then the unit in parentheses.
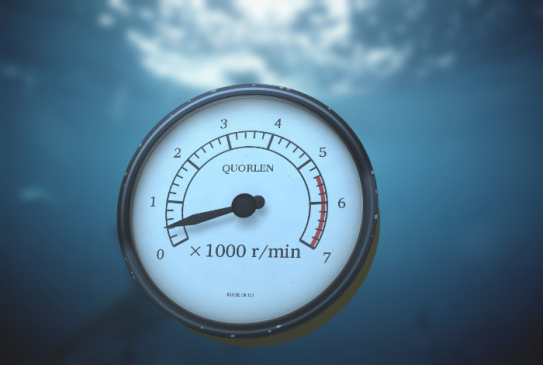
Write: 400 (rpm)
